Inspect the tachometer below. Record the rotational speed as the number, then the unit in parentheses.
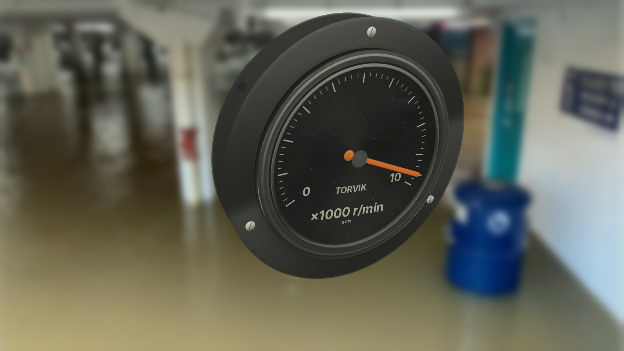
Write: 9600 (rpm)
